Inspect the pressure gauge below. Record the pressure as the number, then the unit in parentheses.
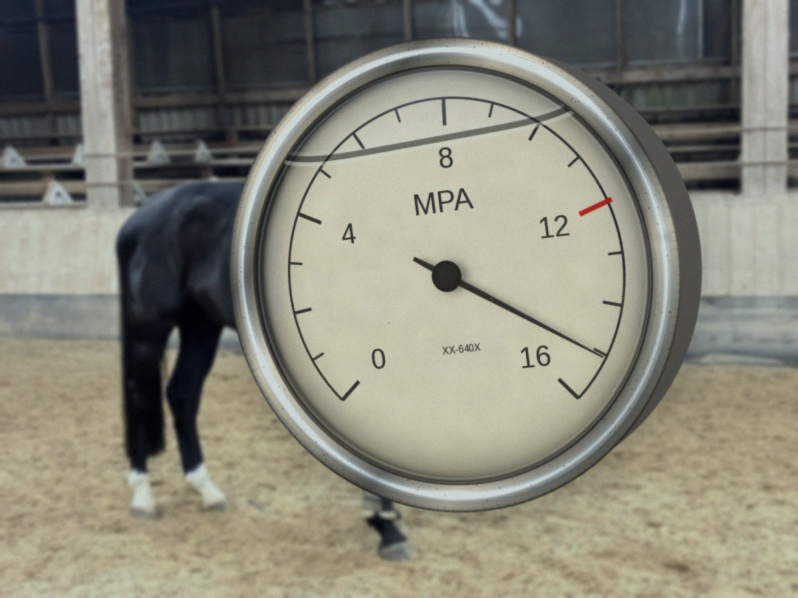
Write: 15 (MPa)
